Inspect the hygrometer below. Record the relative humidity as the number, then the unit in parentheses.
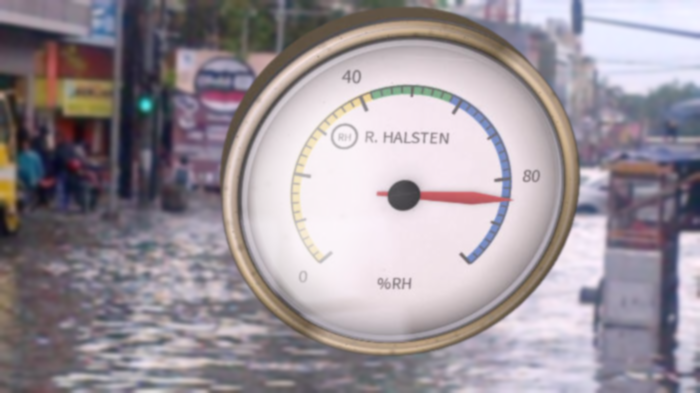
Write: 84 (%)
